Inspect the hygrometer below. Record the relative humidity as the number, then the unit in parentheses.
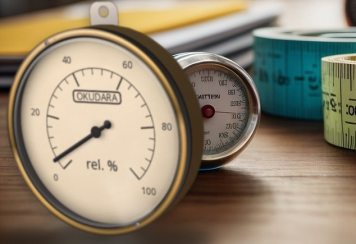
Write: 4 (%)
